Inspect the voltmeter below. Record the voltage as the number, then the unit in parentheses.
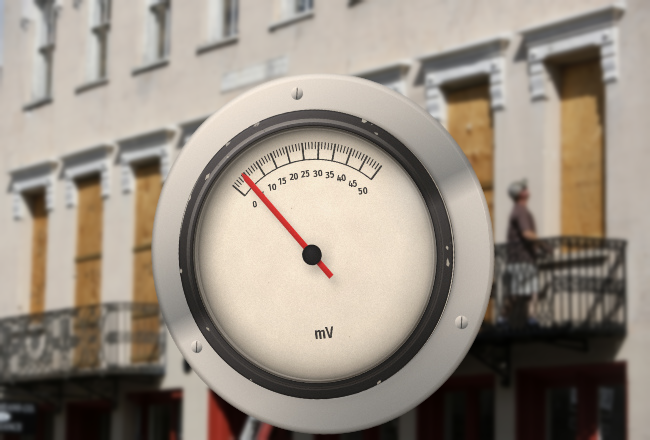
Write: 5 (mV)
